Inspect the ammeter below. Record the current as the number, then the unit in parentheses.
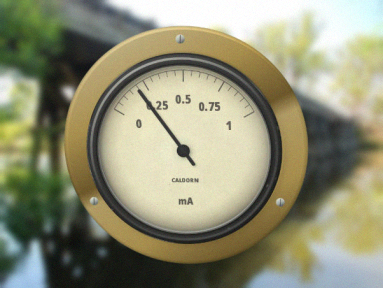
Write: 0.2 (mA)
